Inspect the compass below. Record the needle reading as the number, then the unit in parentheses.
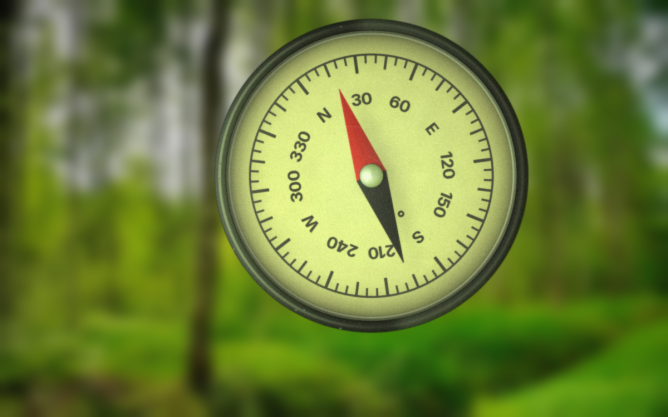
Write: 17.5 (°)
